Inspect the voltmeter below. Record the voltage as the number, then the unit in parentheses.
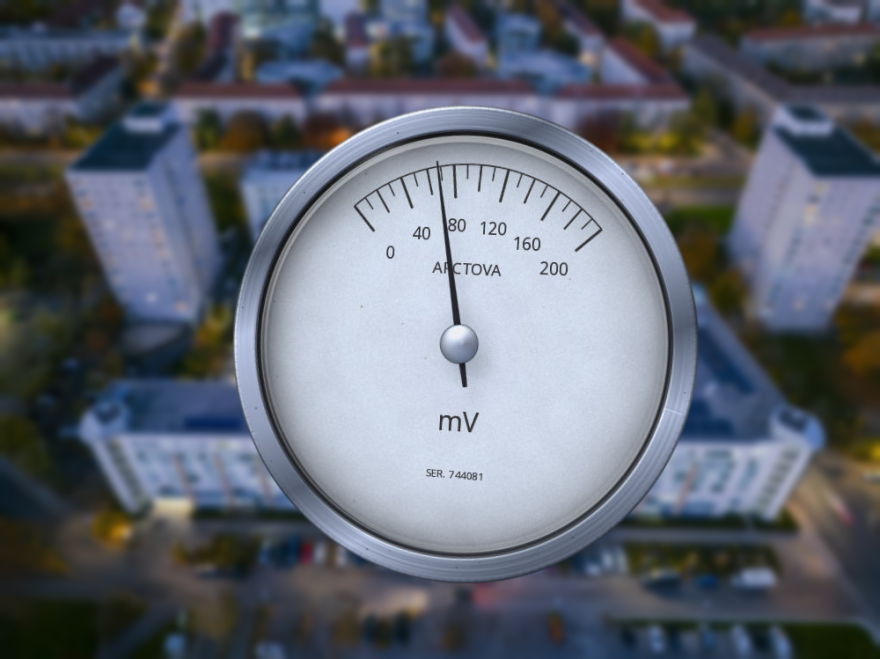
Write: 70 (mV)
